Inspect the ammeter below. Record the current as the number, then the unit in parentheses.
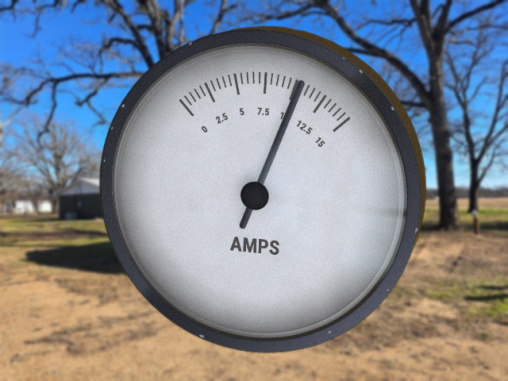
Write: 10.5 (A)
